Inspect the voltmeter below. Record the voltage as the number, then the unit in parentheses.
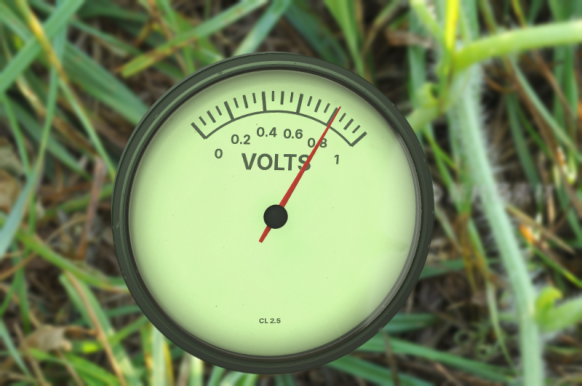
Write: 0.8 (V)
